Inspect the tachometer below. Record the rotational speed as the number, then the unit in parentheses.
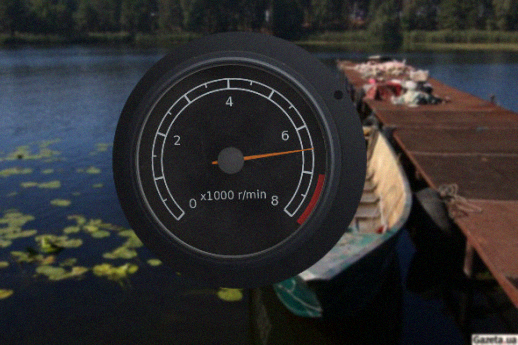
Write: 6500 (rpm)
